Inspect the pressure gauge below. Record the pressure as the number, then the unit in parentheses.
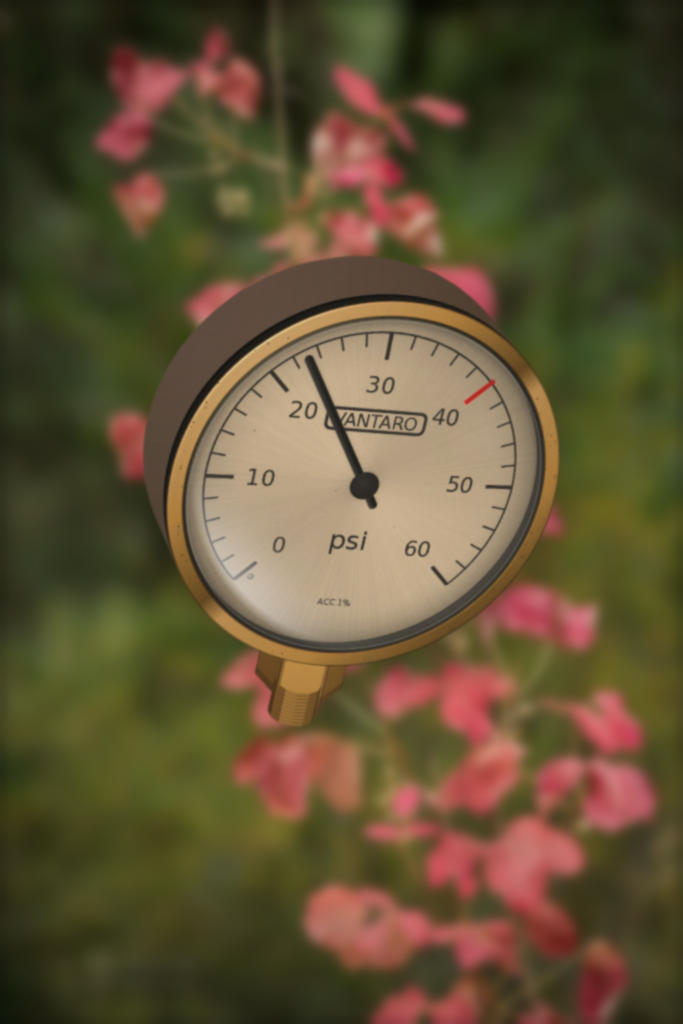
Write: 23 (psi)
